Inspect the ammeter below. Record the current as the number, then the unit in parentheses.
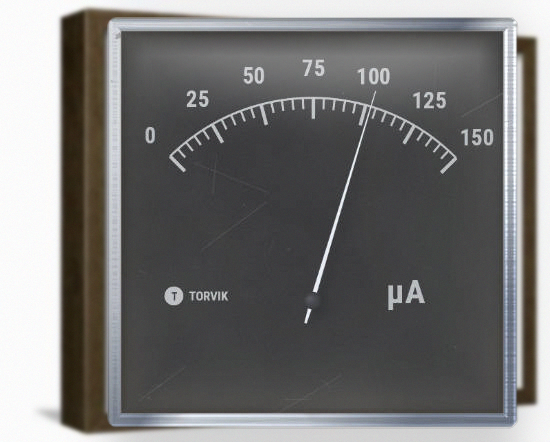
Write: 102.5 (µA)
